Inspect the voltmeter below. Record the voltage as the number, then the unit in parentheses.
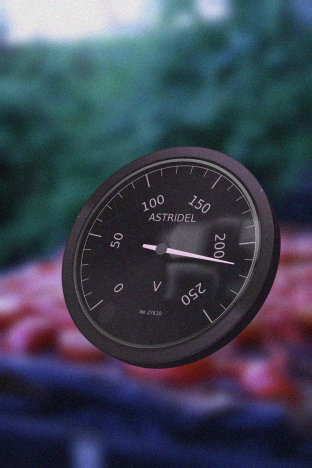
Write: 215 (V)
